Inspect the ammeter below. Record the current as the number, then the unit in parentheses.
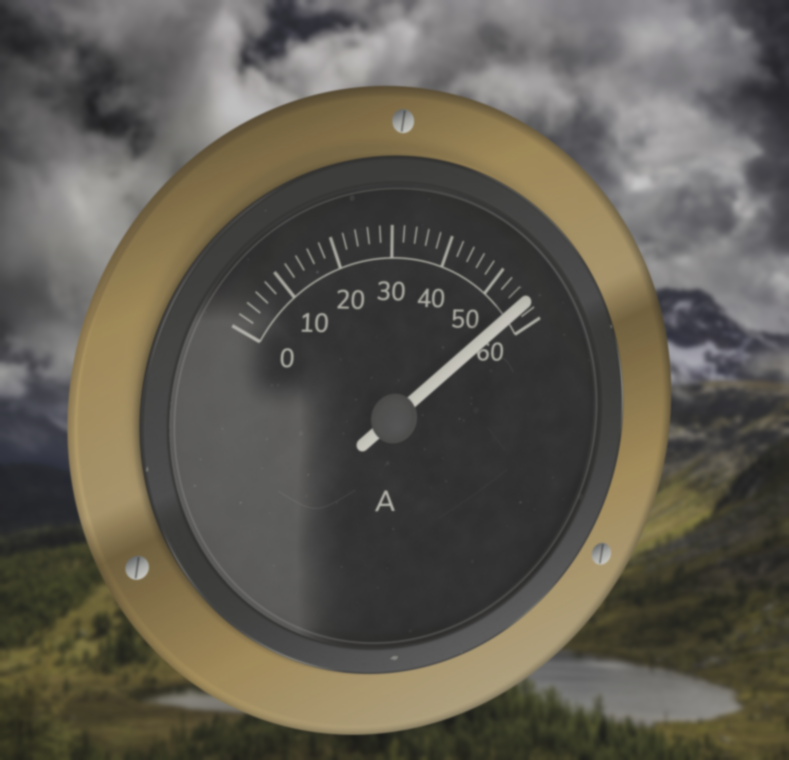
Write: 56 (A)
